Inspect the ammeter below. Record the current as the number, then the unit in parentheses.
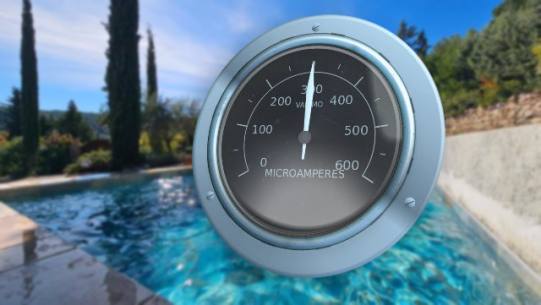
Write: 300 (µA)
